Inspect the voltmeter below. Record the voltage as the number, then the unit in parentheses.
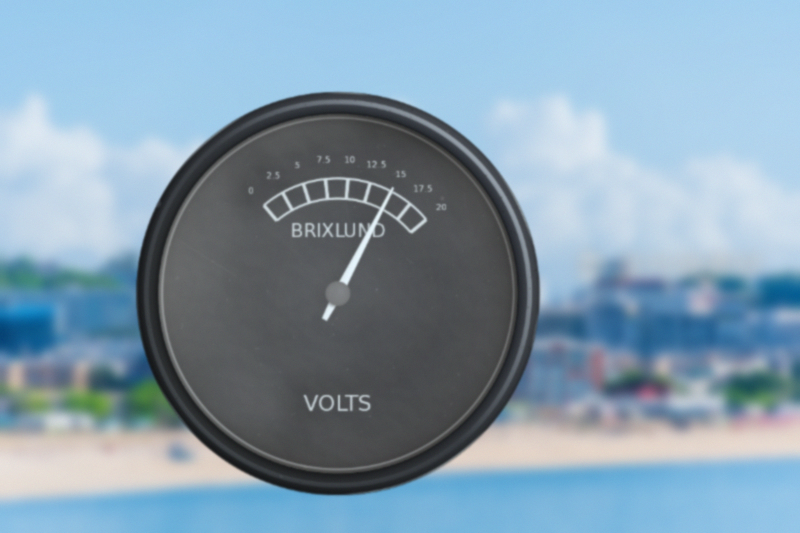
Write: 15 (V)
